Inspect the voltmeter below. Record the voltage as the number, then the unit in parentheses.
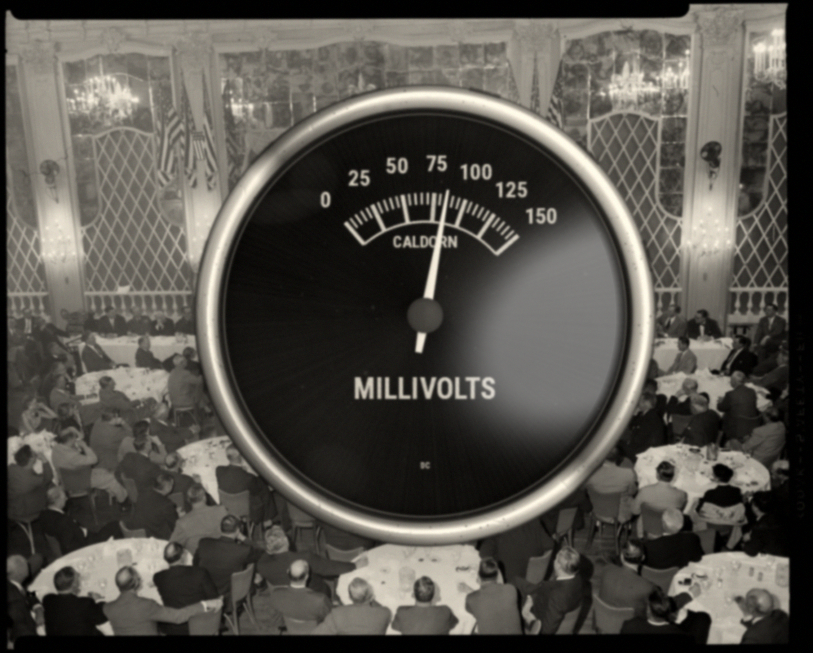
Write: 85 (mV)
